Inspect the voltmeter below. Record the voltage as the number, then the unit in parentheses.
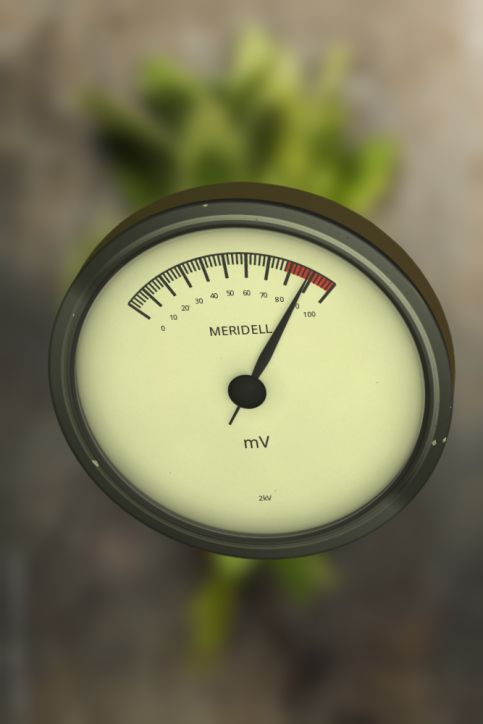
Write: 88 (mV)
